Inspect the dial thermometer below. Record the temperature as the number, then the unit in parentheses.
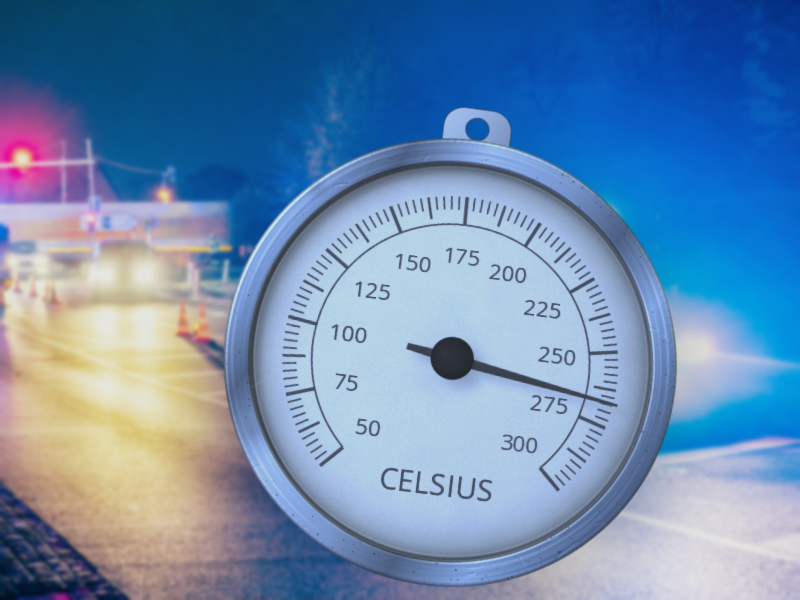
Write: 267.5 (°C)
